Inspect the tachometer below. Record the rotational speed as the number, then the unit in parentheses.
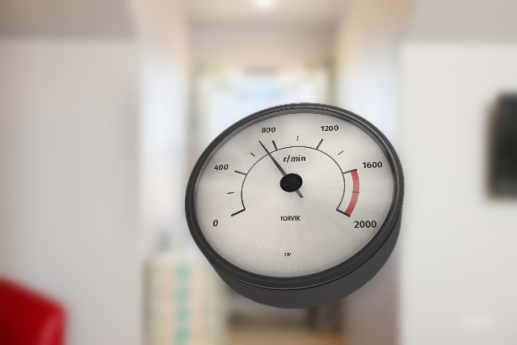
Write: 700 (rpm)
